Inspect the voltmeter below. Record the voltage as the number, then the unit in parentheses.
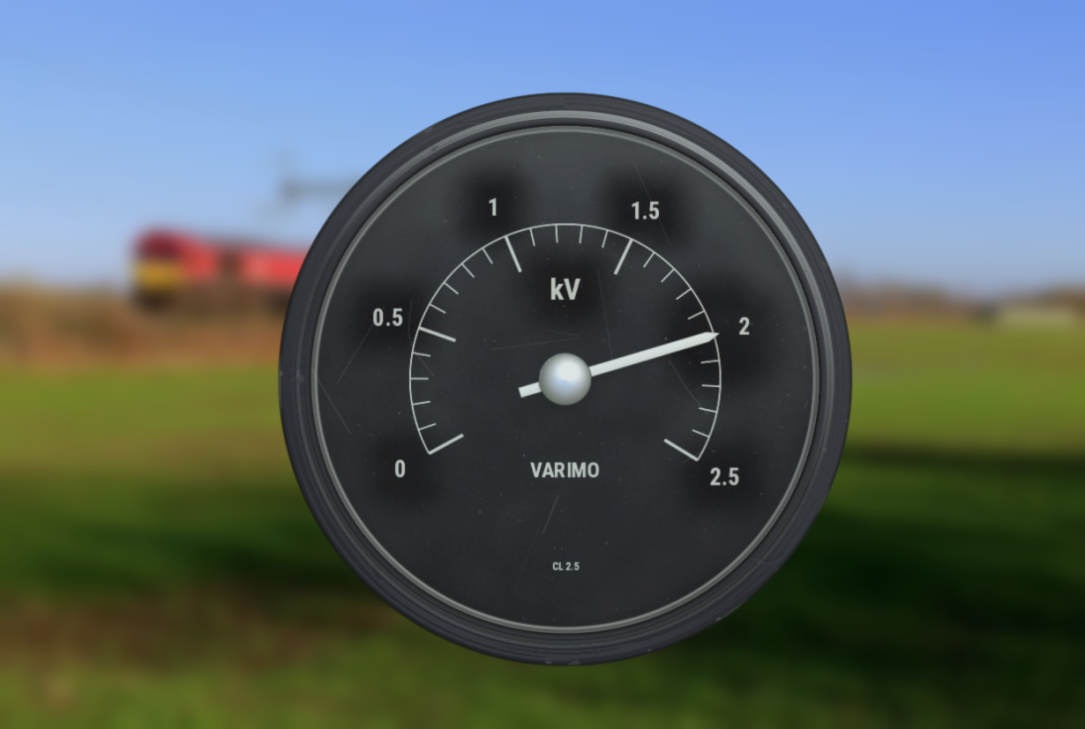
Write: 2 (kV)
